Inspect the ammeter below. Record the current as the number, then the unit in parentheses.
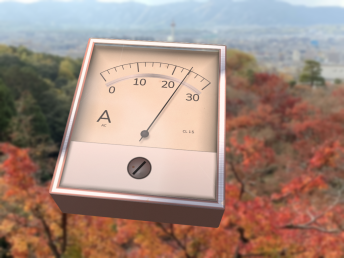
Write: 24 (A)
